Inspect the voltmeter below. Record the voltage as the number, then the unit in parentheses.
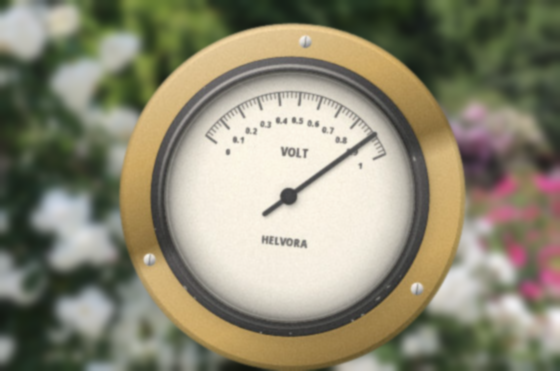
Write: 0.9 (V)
